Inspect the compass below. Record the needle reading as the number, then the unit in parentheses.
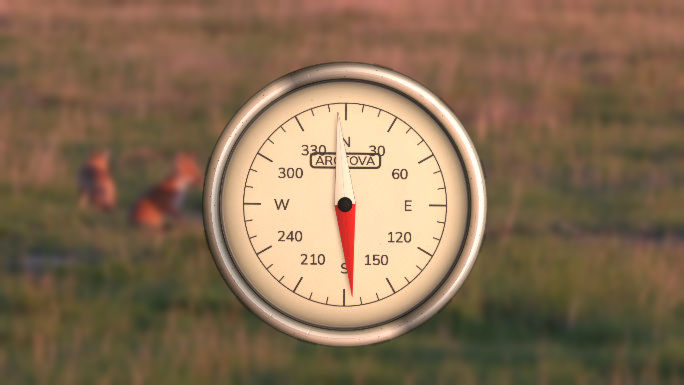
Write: 175 (°)
